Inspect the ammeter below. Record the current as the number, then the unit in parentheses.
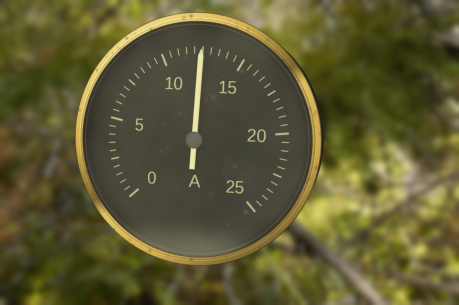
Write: 12.5 (A)
